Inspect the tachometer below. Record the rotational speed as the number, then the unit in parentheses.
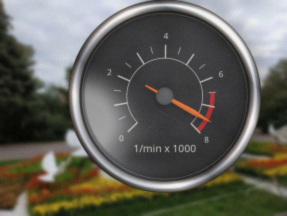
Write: 7500 (rpm)
